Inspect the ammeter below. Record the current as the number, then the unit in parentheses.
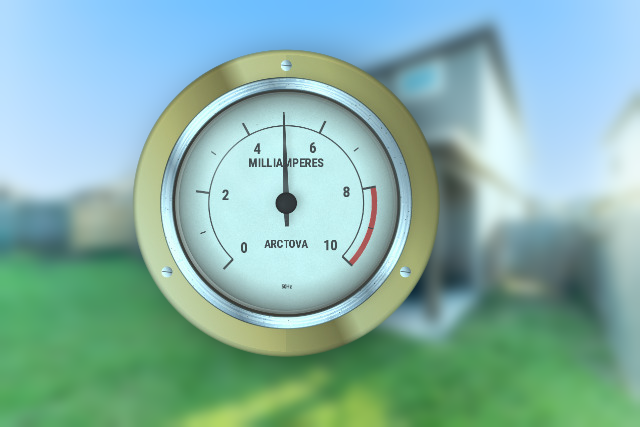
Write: 5 (mA)
